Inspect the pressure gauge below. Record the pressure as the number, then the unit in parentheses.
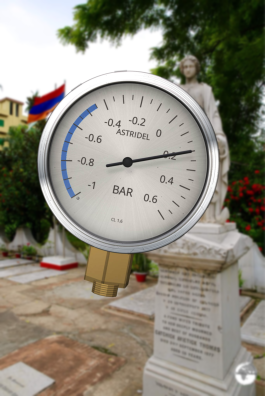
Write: 0.2 (bar)
